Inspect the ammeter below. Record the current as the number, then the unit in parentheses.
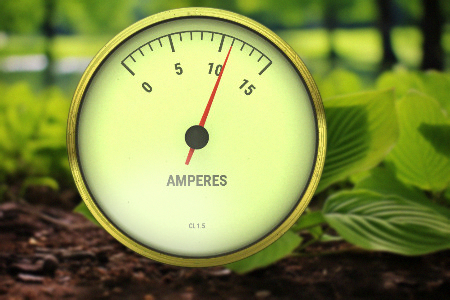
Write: 11 (A)
